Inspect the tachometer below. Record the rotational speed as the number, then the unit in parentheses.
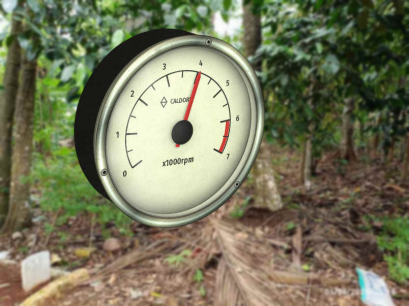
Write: 4000 (rpm)
